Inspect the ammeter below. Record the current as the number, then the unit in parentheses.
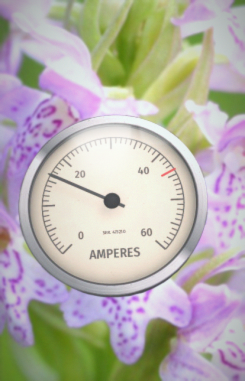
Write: 16 (A)
